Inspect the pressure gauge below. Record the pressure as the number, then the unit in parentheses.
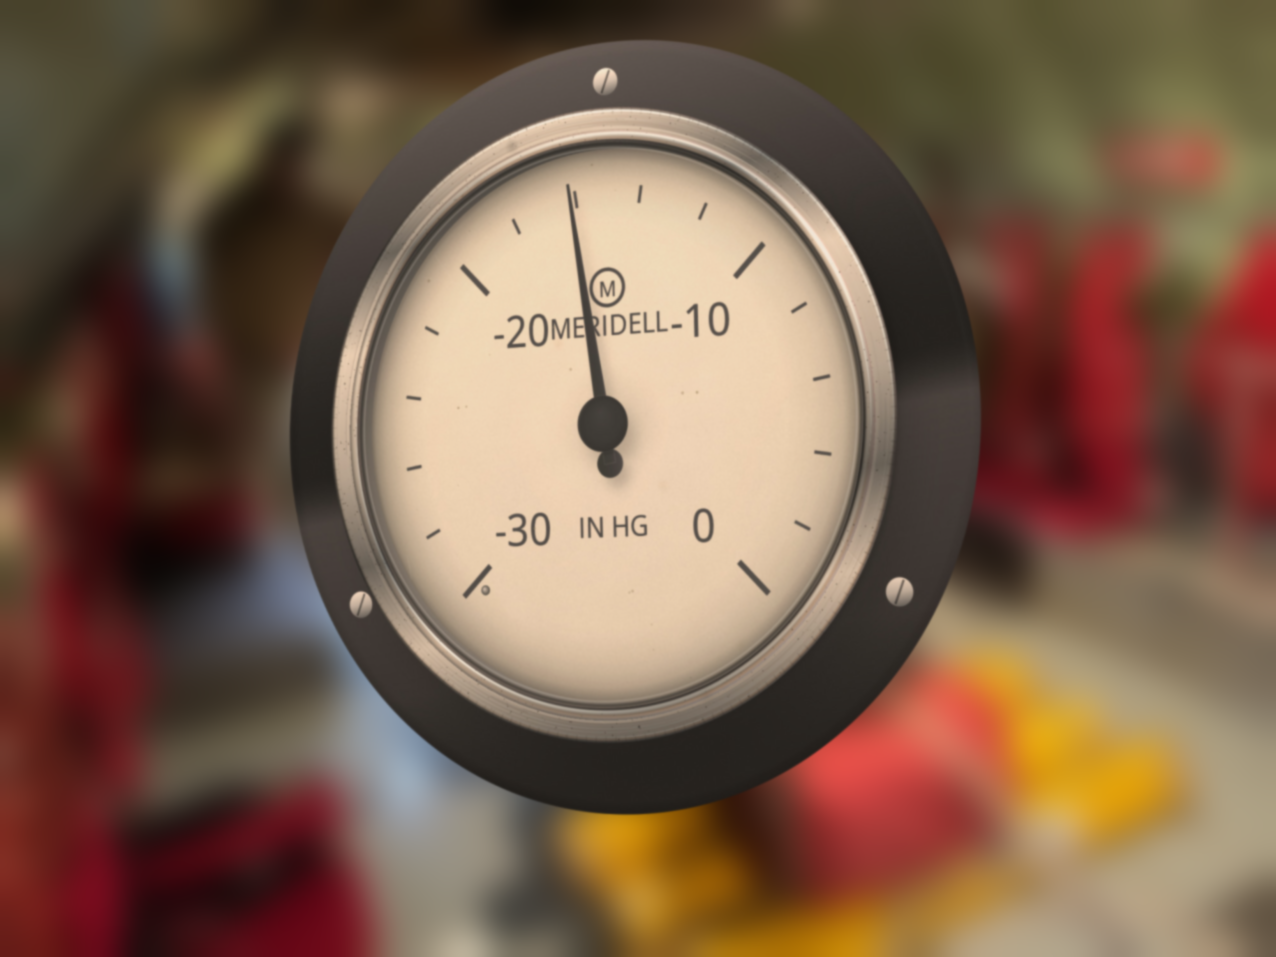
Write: -16 (inHg)
